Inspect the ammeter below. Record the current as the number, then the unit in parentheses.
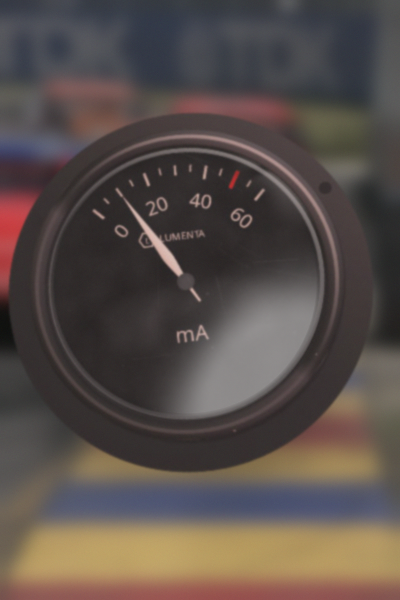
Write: 10 (mA)
